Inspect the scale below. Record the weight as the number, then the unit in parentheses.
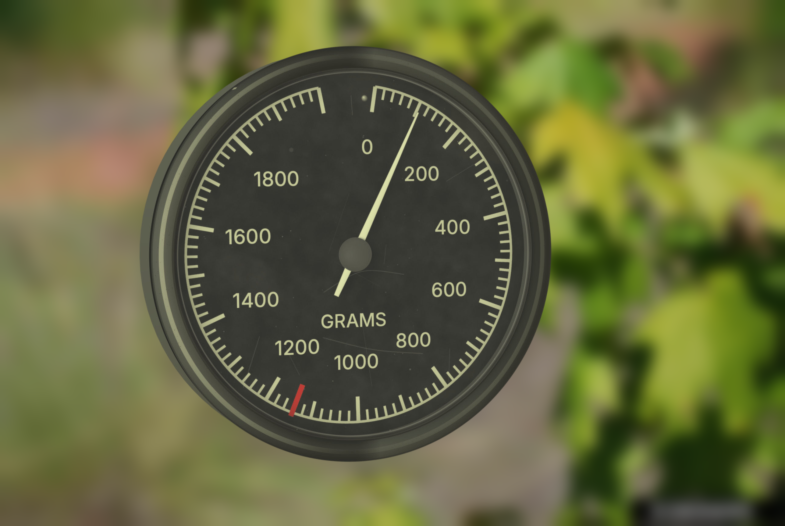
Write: 100 (g)
